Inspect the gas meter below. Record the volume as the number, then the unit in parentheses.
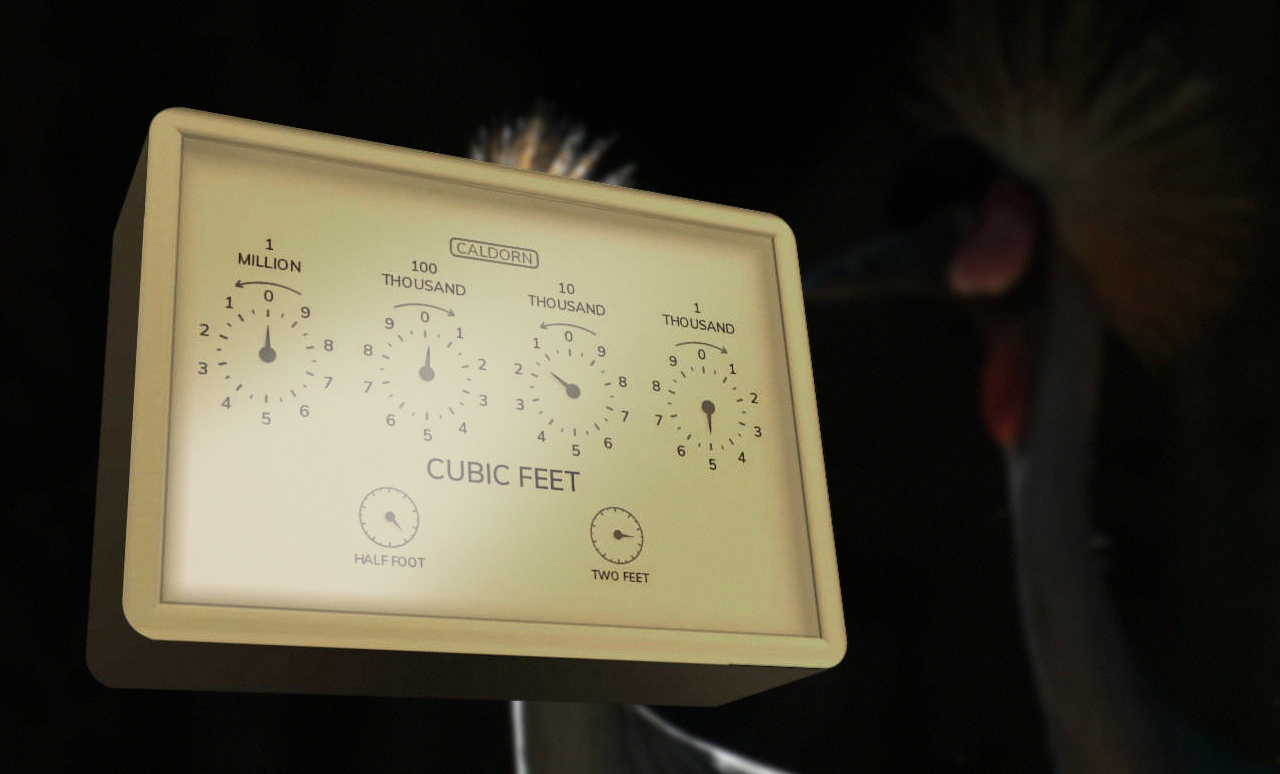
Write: 1500 (ft³)
